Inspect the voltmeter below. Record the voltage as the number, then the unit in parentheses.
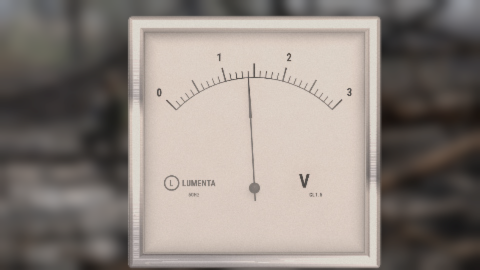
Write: 1.4 (V)
